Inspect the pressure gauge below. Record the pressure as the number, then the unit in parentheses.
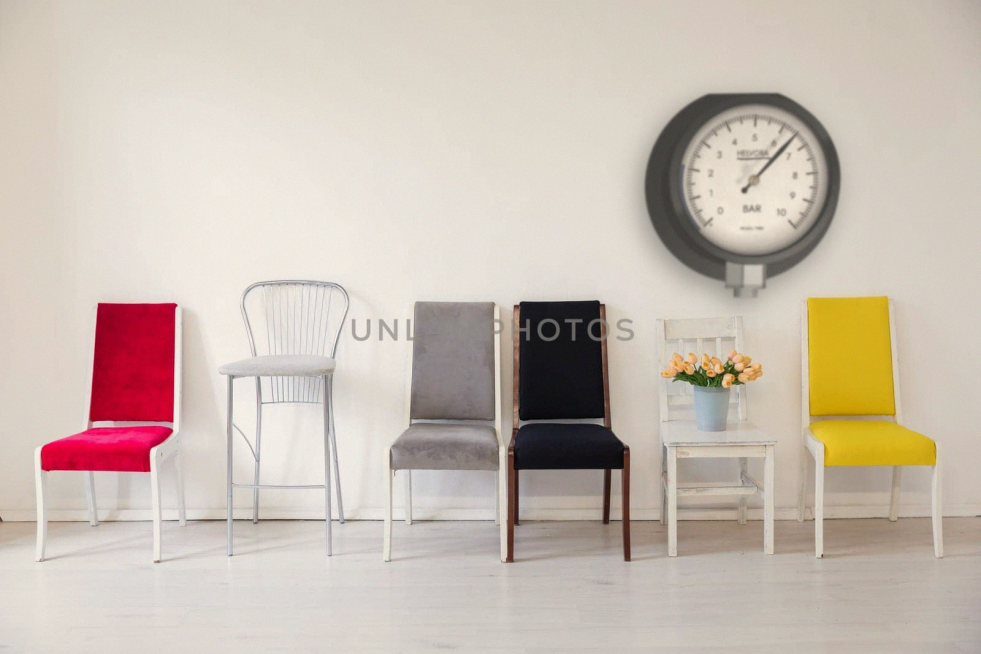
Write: 6.5 (bar)
